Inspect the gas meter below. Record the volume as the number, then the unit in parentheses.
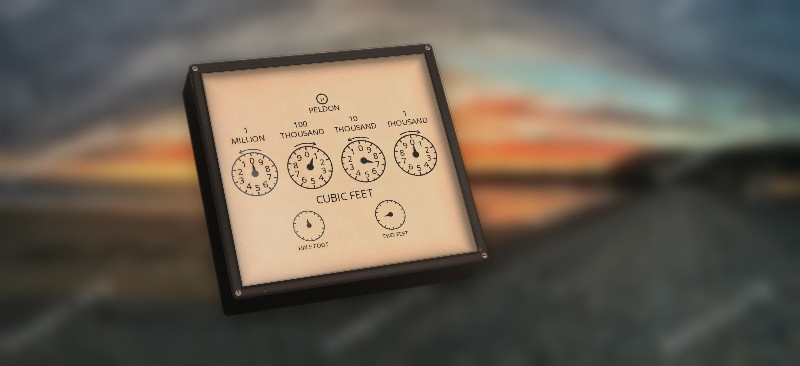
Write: 7000 (ft³)
